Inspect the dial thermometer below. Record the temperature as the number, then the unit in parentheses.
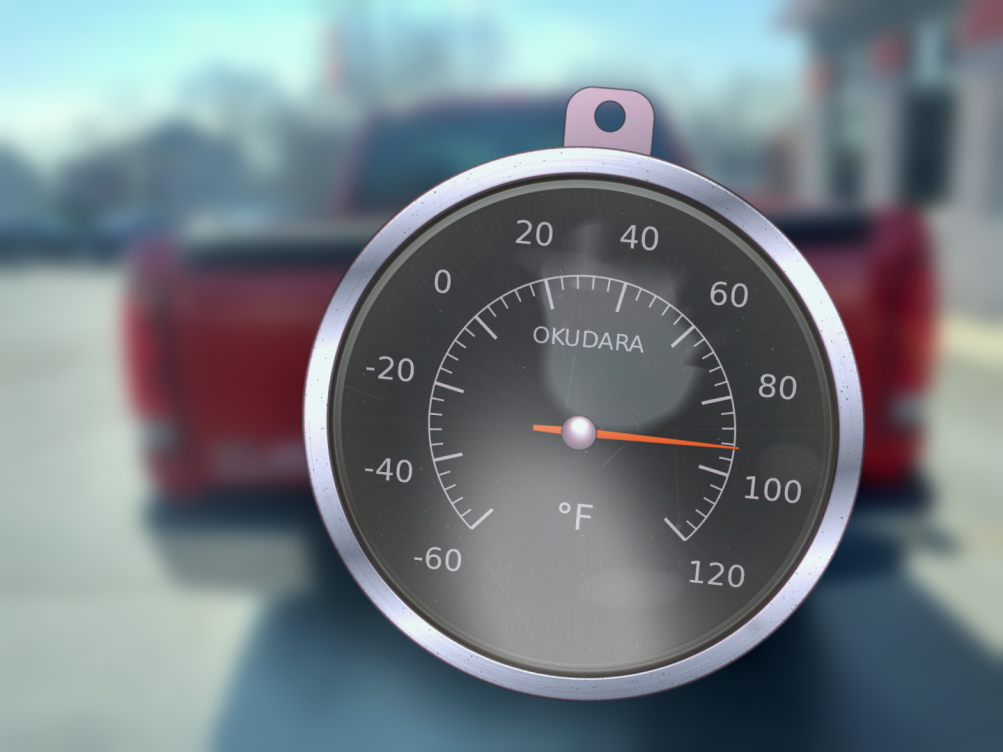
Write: 92 (°F)
